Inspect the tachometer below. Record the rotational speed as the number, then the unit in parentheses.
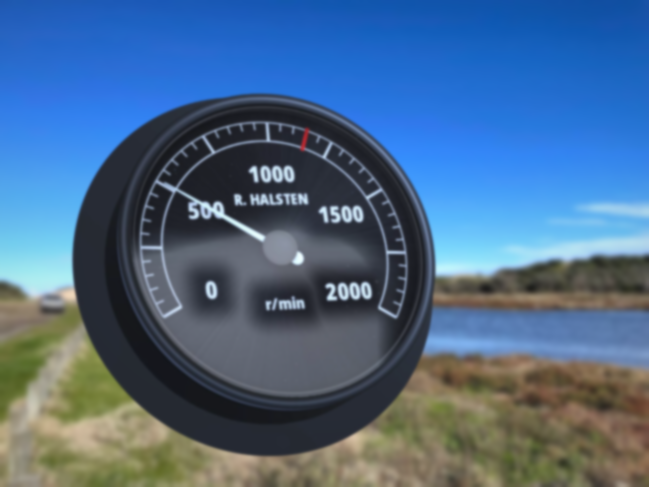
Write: 500 (rpm)
